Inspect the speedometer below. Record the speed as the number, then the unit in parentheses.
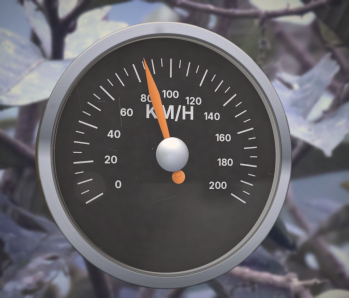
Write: 85 (km/h)
